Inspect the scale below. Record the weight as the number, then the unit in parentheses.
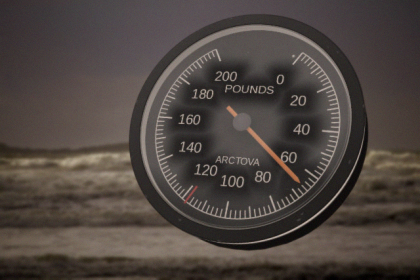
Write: 66 (lb)
